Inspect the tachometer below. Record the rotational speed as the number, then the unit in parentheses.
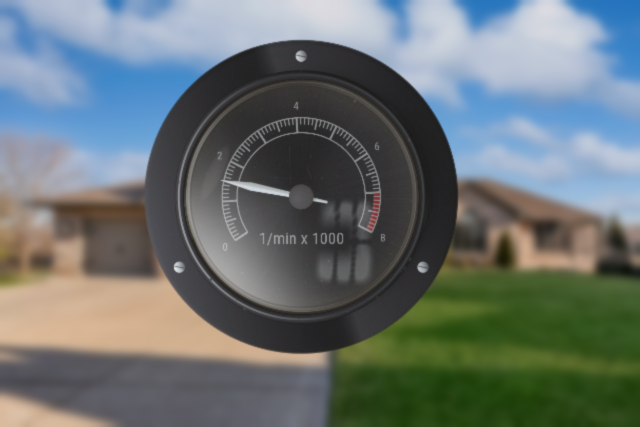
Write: 1500 (rpm)
